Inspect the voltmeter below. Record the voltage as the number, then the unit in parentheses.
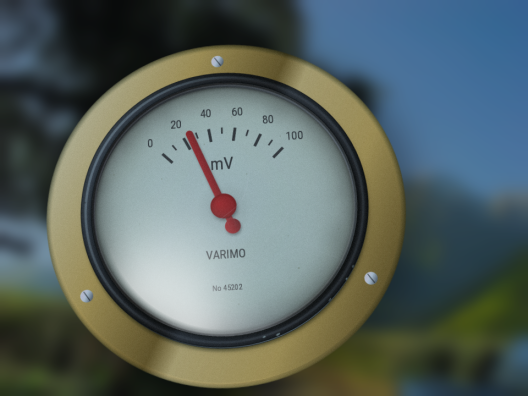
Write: 25 (mV)
